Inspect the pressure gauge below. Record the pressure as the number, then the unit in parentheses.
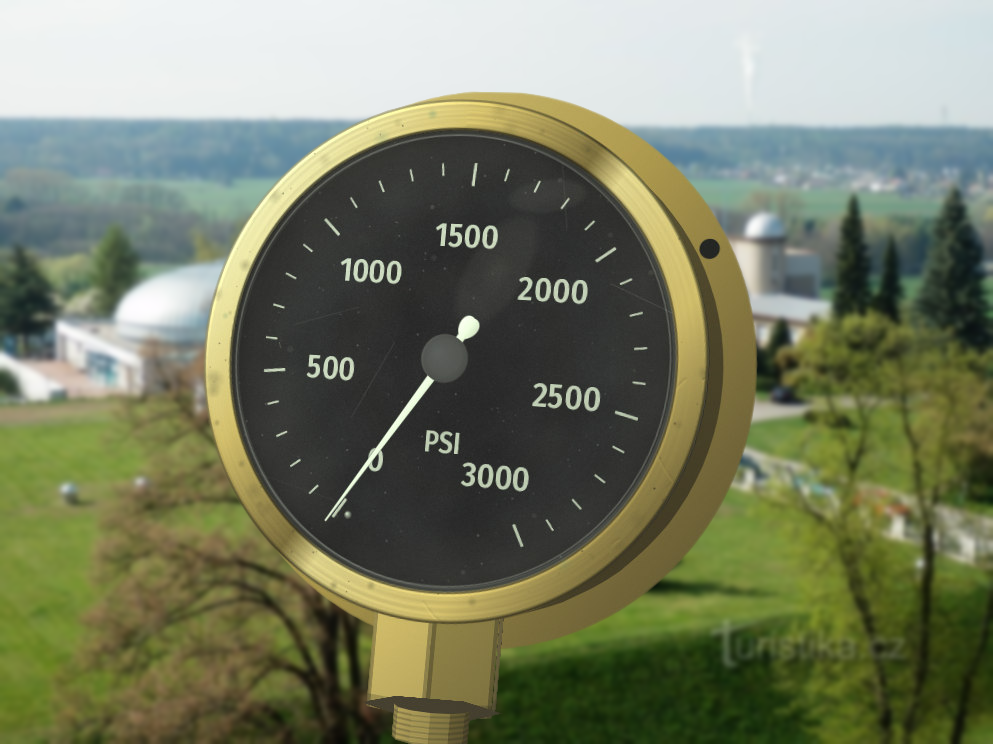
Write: 0 (psi)
